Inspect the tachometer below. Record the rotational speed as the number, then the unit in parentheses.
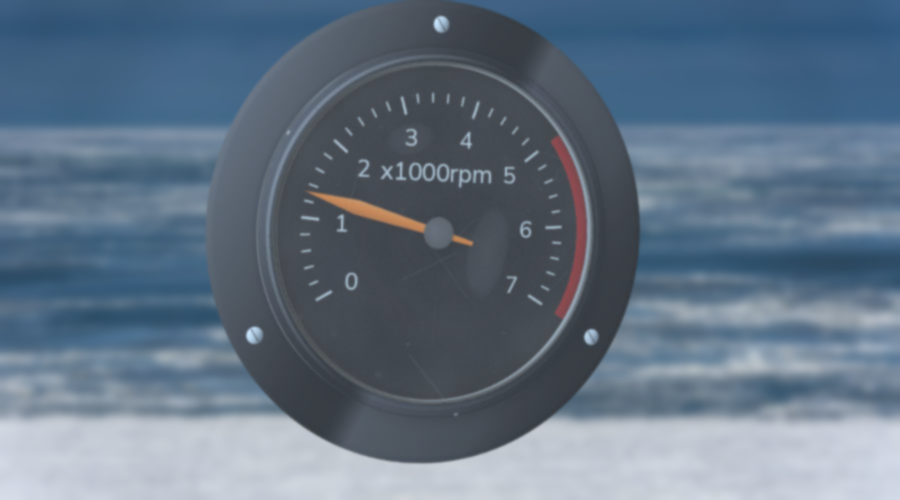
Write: 1300 (rpm)
